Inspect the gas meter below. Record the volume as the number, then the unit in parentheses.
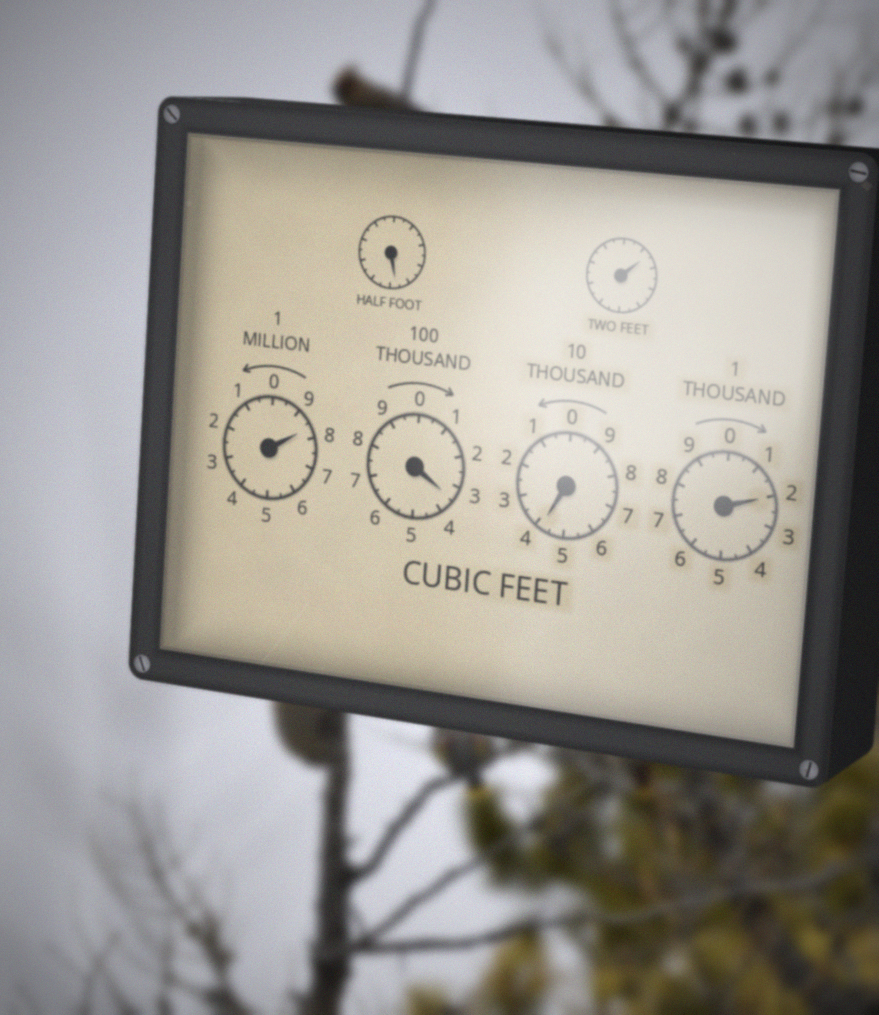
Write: 834200 (ft³)
